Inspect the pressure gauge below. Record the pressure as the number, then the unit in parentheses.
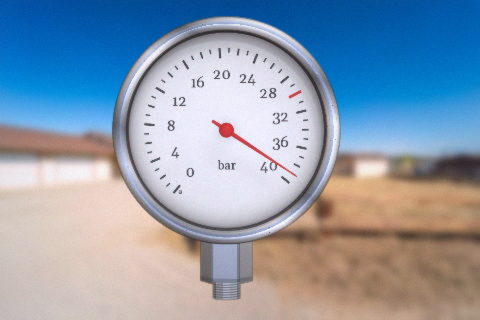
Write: 39 (bar)
